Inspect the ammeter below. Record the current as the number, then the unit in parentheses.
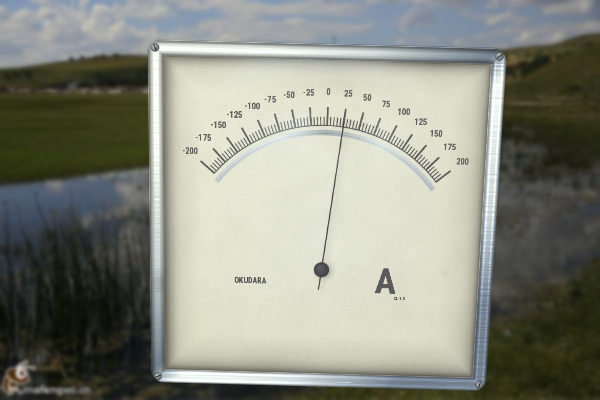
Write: 25 (A)
